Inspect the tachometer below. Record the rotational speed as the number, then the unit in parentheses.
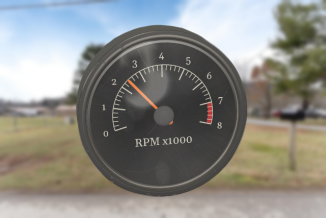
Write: 2400 (rpm)
